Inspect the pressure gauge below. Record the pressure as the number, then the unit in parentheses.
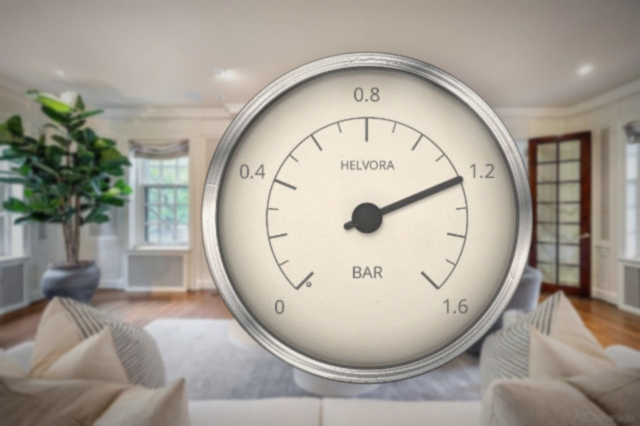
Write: 1.2 (bar)
